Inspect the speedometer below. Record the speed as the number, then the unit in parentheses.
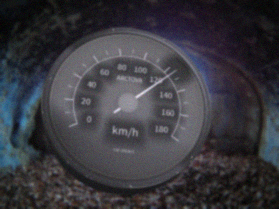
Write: 125 (km/h)
